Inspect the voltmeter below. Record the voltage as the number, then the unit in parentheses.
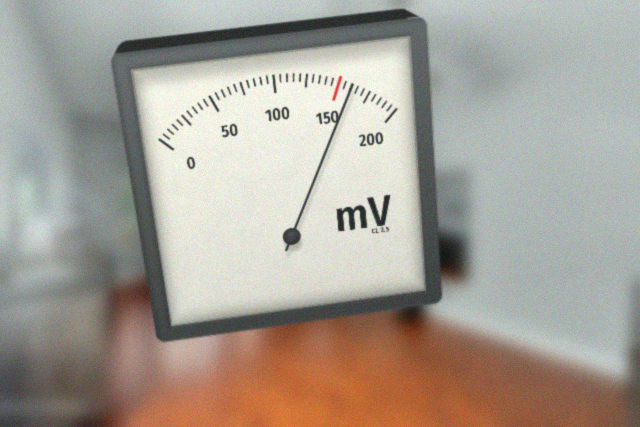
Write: 160 (mV)
